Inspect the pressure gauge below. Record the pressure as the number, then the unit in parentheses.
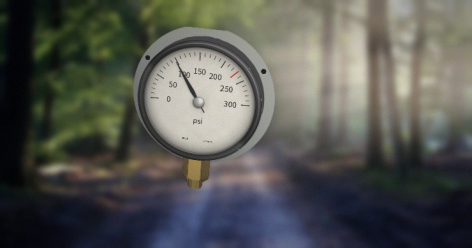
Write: 100 (psi)
